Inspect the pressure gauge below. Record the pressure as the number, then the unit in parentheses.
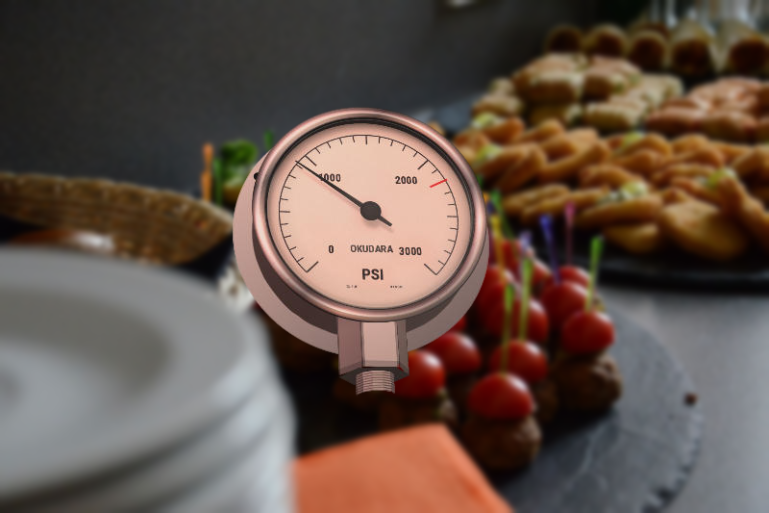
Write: 900 (psi)
